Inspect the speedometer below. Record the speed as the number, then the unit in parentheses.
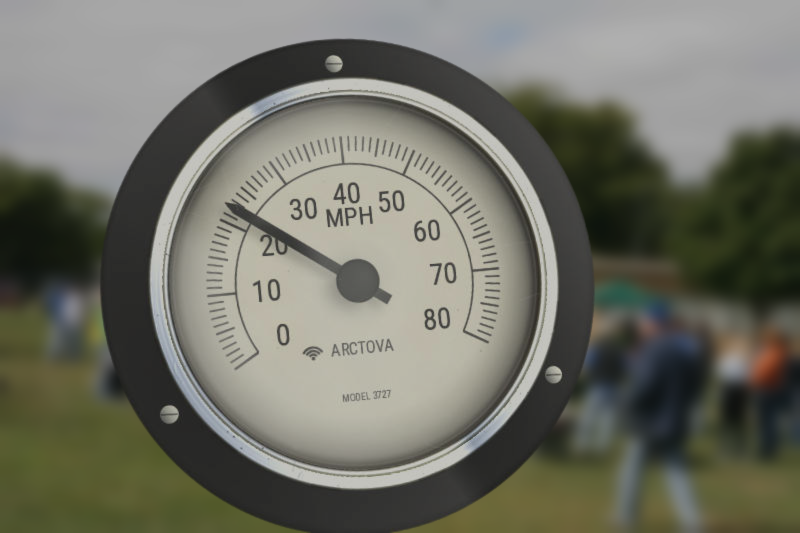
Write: 22 (mph)
